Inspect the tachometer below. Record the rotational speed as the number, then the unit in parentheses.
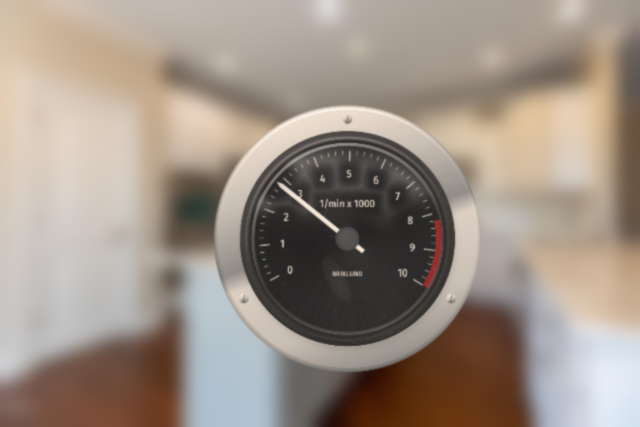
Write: 2800 (rpm)
